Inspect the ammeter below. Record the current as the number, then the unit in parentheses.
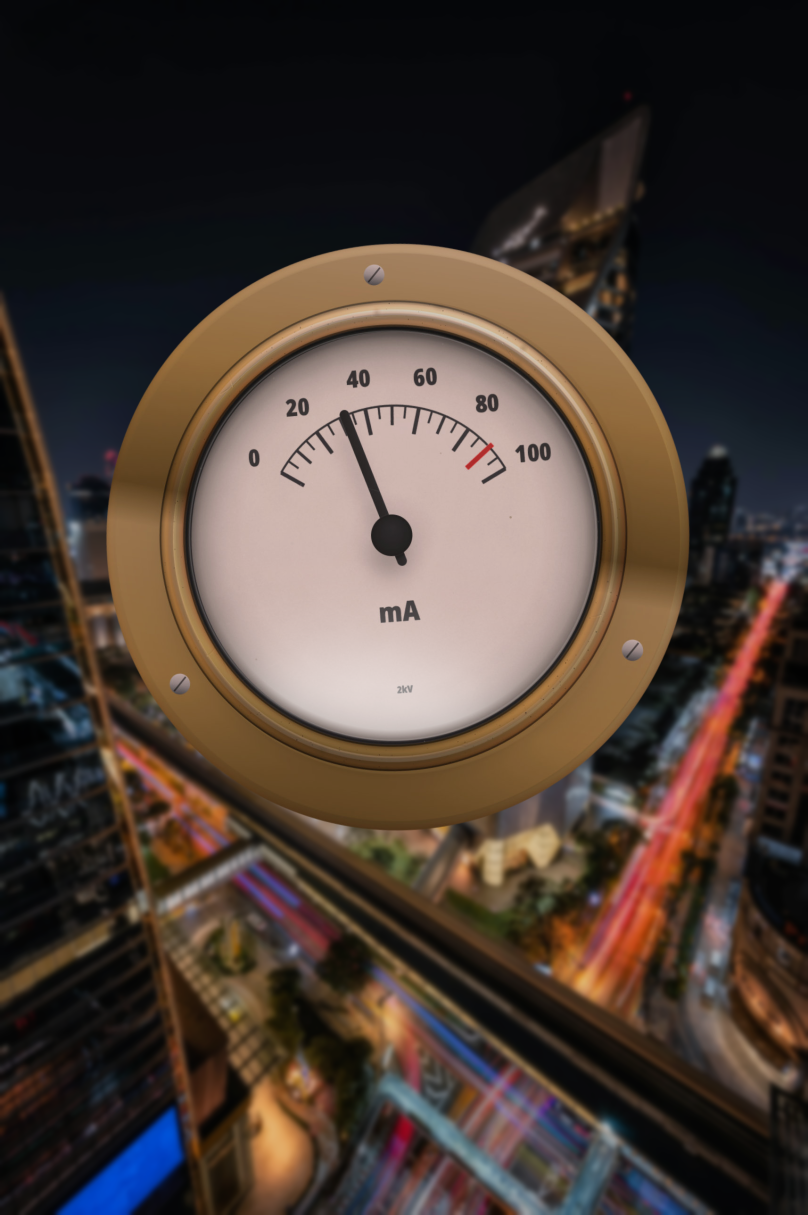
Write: 32.5 (mA)
